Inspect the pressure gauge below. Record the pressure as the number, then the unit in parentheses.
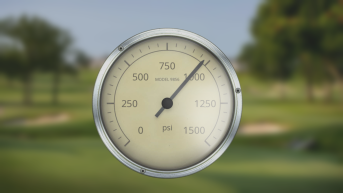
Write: 975 (psi)
